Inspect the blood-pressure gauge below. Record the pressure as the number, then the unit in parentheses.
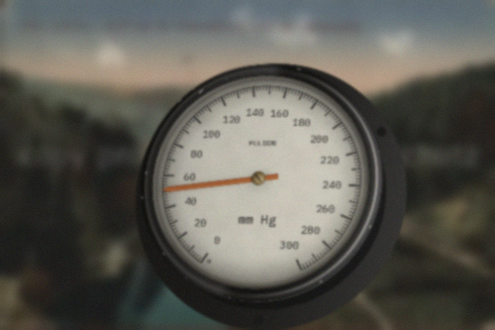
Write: 50 (mmHg)
